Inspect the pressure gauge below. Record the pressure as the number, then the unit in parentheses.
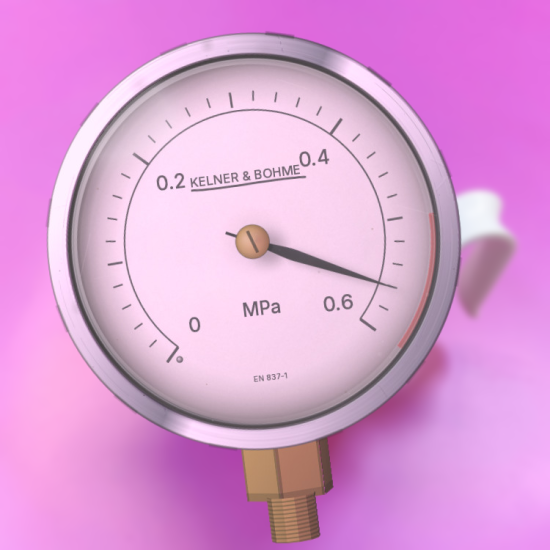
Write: 0.56 (MPa)
